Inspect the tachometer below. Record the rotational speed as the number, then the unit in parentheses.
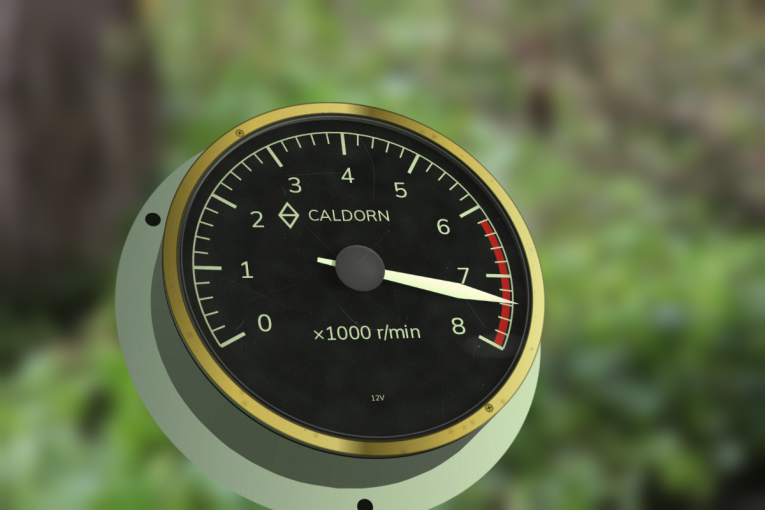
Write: 7400 (rpm)
